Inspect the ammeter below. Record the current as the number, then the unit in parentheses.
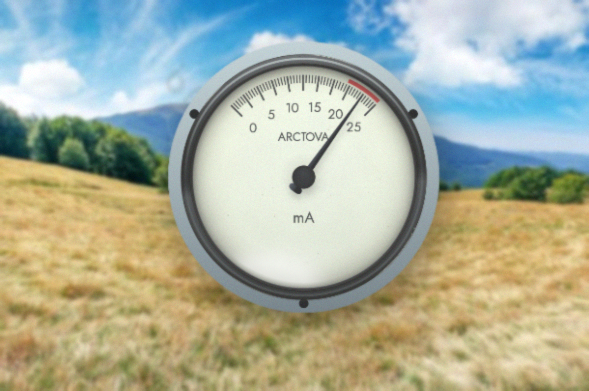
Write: 22.5 (mA)
